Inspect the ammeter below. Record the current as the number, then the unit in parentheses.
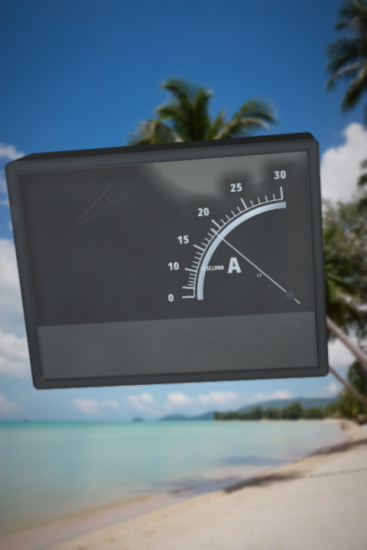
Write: 19 (A)
